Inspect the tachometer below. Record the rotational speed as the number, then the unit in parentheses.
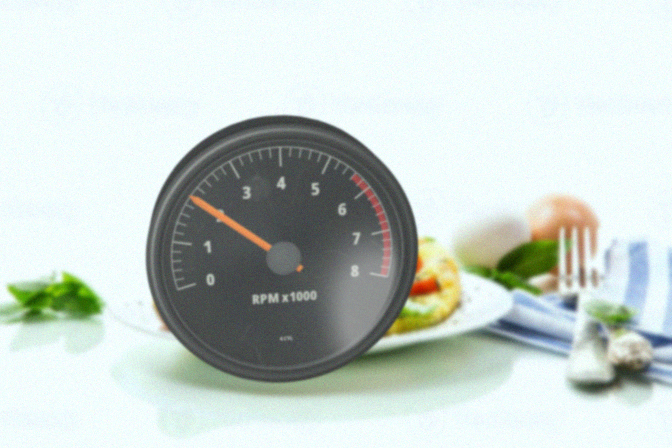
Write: 2000 (rpm)
